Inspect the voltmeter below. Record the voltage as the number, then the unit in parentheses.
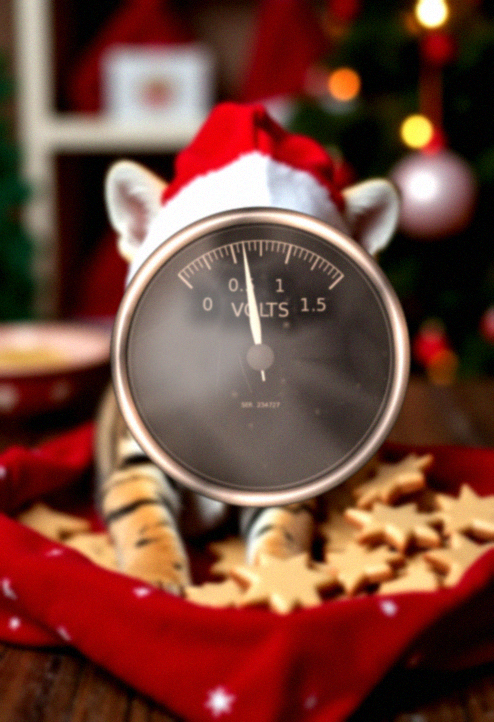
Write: 0.6 (V)
